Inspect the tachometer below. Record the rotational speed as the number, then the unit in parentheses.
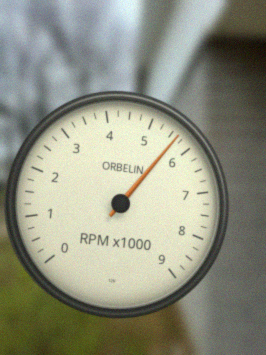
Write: 5625 (rpm)
